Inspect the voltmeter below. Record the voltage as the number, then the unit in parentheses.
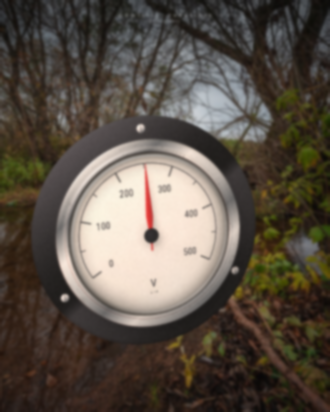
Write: 250 (V)
